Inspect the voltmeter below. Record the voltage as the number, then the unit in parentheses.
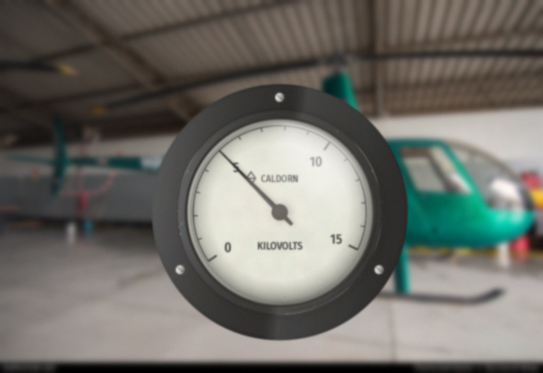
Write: 5 (kV)
